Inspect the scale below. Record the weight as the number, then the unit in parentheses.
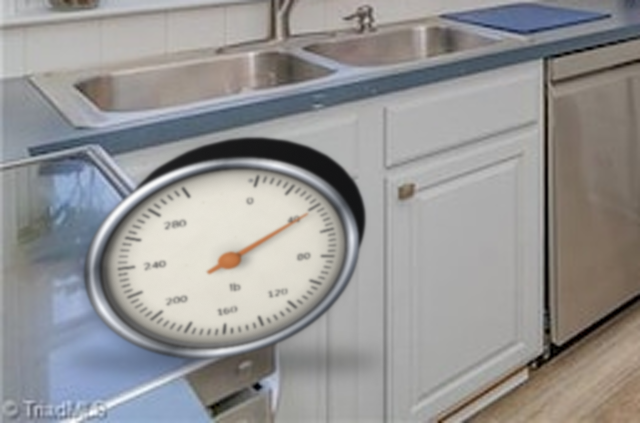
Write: 40 (lb)
